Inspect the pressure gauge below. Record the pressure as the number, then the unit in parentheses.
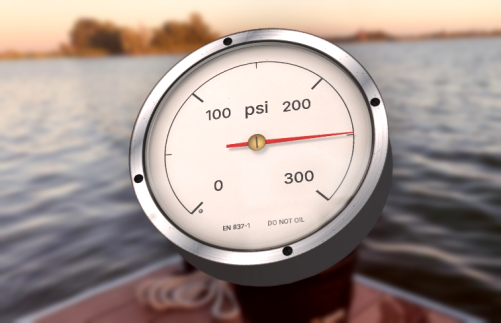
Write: 250 (psi)
